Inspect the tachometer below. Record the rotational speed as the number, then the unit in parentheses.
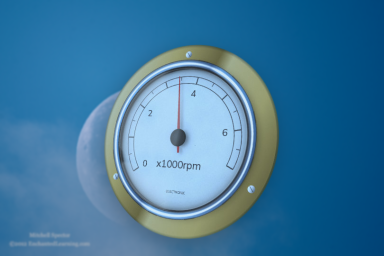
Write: 3500 (rpm)
